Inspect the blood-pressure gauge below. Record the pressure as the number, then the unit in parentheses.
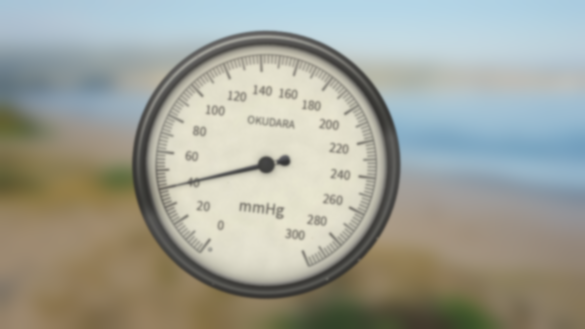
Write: 40 (mmHg)
